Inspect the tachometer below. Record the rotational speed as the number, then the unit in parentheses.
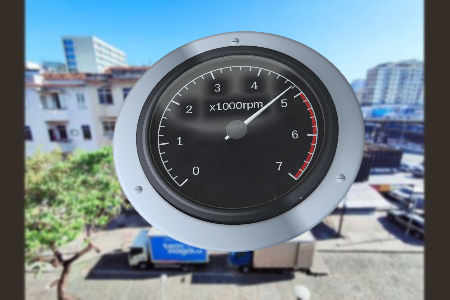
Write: 4800 (rpm)
